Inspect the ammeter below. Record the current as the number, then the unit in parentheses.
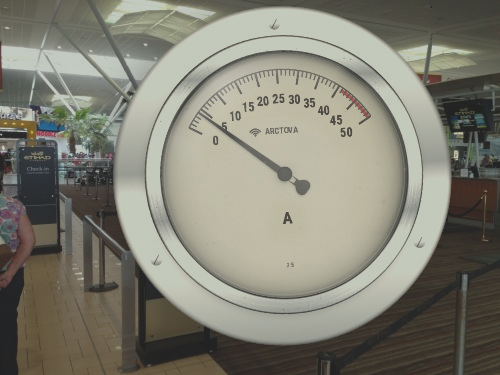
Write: 4 (A)
